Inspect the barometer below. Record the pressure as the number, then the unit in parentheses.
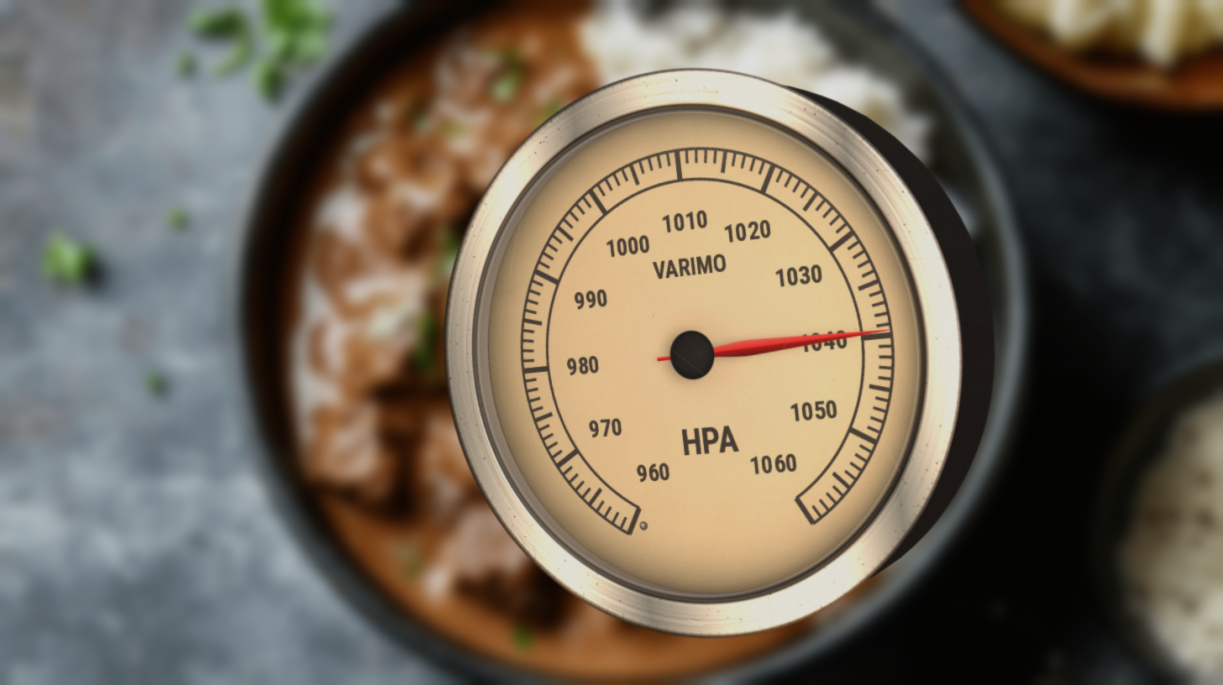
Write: 1039.5 (hPa)
